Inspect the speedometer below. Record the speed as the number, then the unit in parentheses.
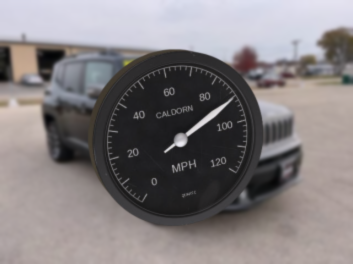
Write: 90 (mph)
